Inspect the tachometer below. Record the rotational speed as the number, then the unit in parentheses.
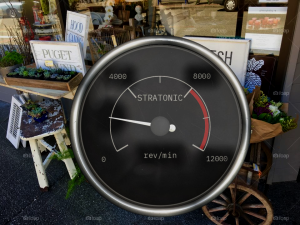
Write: 2000 (rpm)
